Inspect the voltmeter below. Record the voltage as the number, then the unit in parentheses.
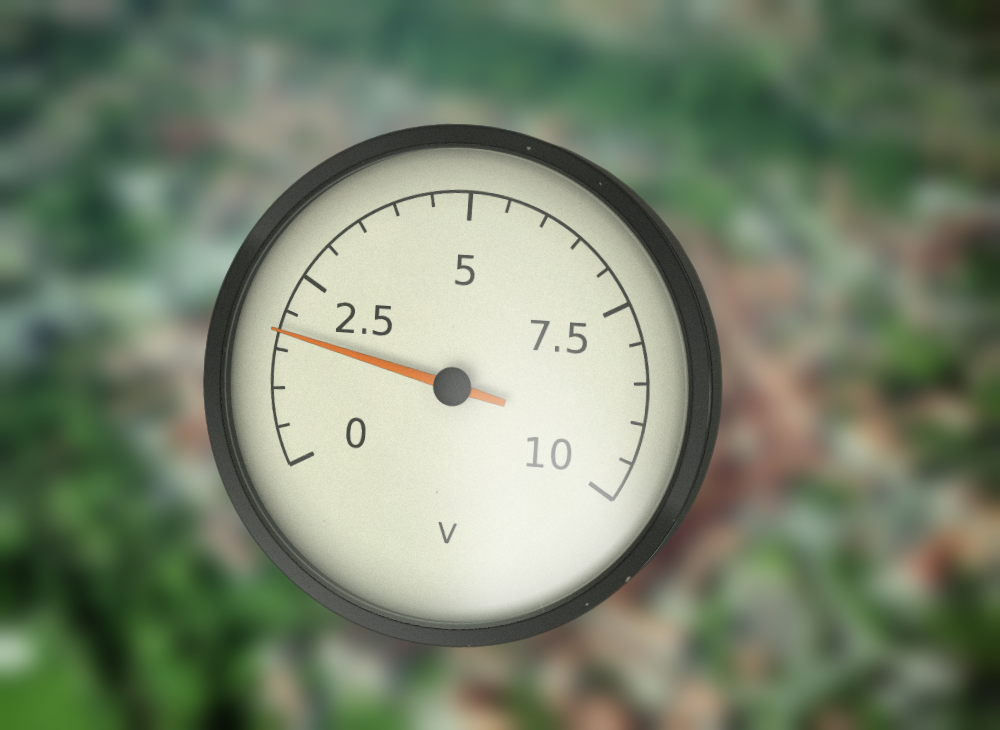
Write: 1.75 (V)
